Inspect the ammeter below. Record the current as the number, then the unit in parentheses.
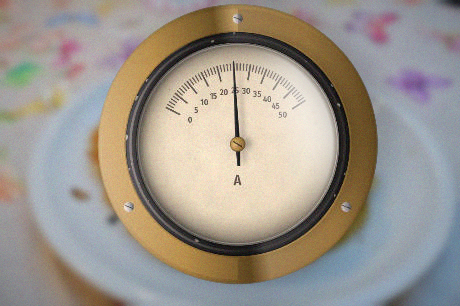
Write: 25 (A)
